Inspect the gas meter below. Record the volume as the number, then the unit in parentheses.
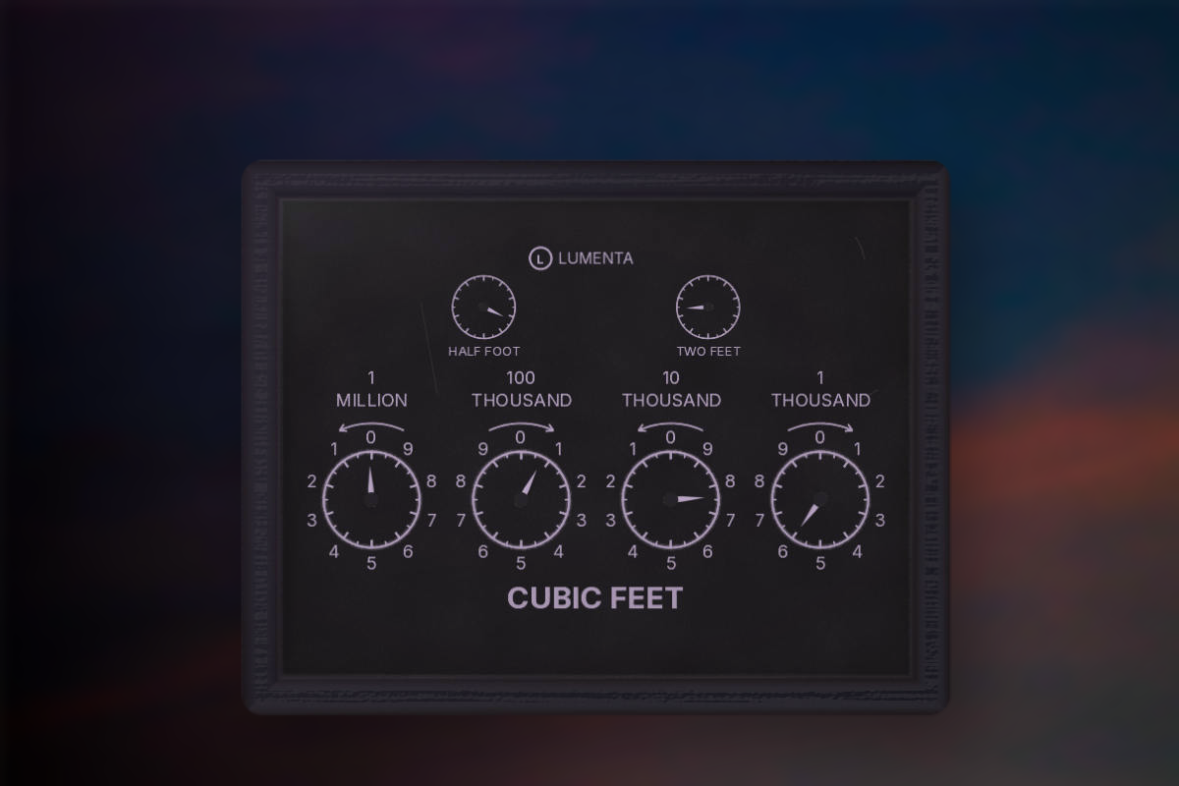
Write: 7600 (ft³)
